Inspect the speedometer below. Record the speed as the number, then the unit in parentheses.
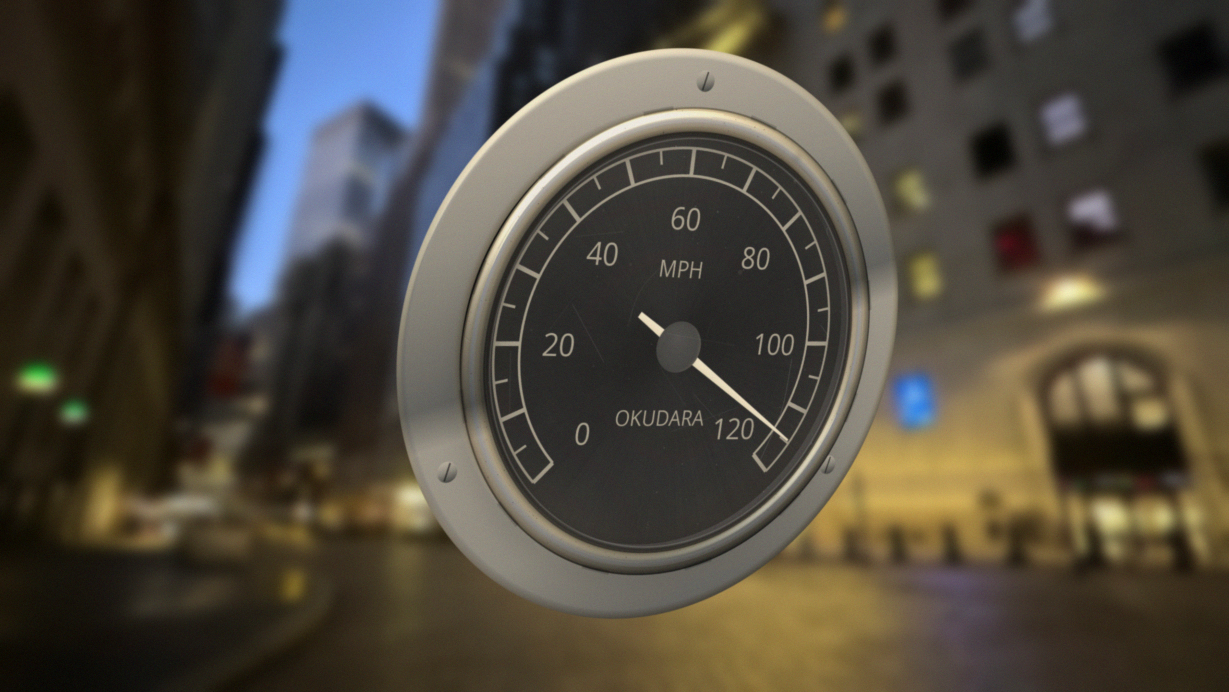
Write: 115 (mph)
